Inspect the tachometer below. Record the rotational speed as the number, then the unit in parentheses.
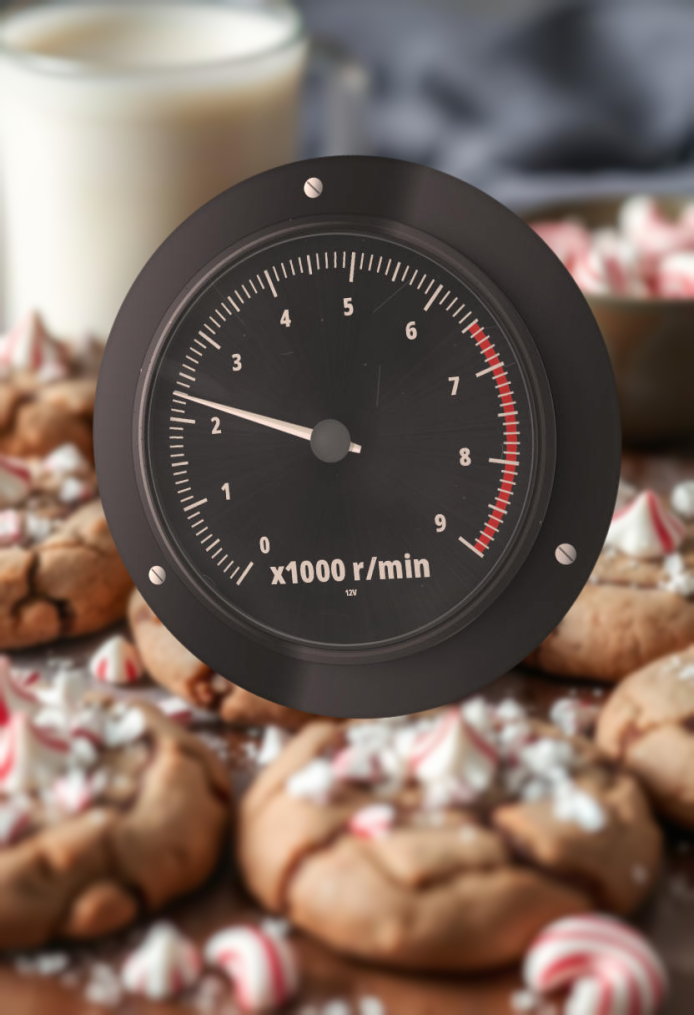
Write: 2300 (rpm)
